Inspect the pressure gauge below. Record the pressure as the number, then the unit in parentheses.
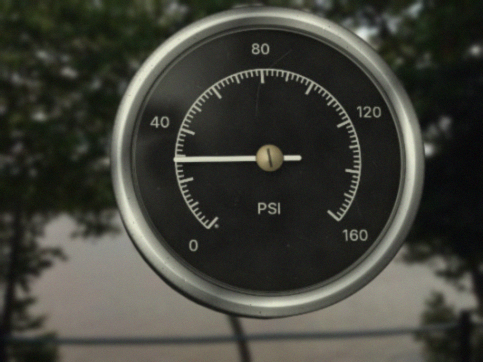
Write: 28 (psi)
